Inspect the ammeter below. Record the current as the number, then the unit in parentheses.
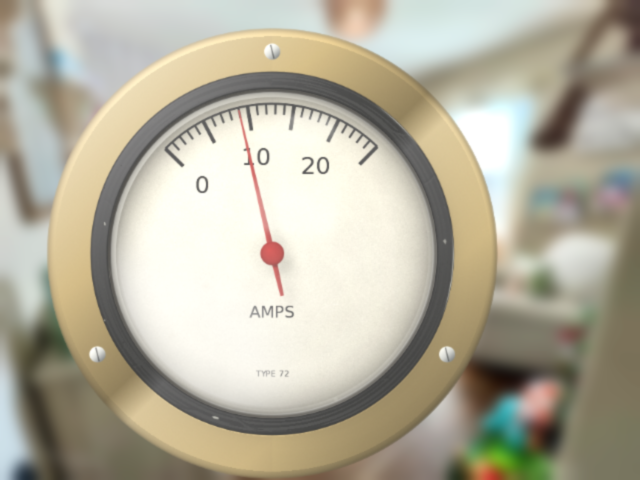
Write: 9 (A)
